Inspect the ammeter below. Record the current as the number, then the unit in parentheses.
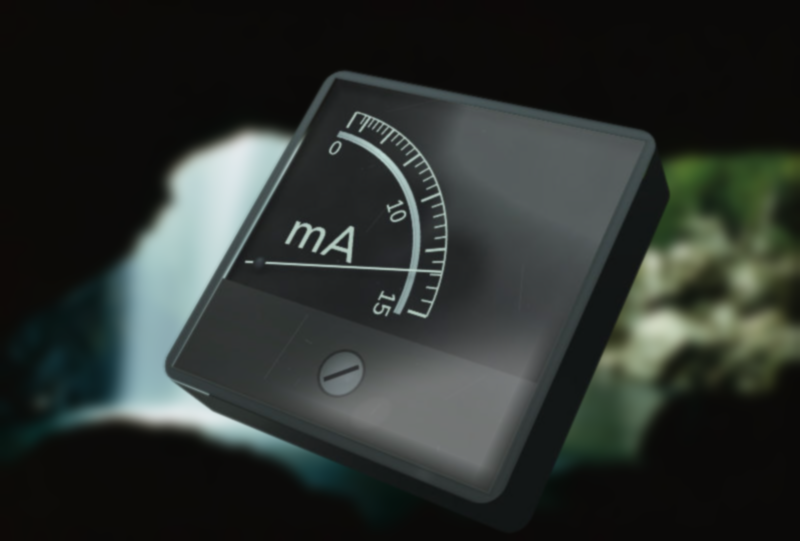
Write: 13.5 (mA)
